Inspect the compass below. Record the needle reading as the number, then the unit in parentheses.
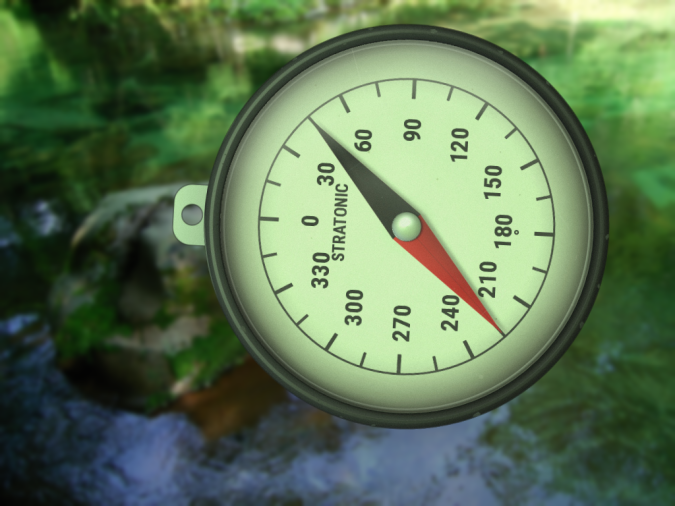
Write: 225 (°)
